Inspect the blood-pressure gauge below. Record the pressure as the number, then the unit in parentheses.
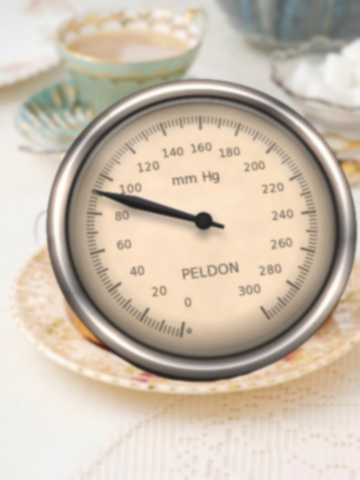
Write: 90 (mmHg)
